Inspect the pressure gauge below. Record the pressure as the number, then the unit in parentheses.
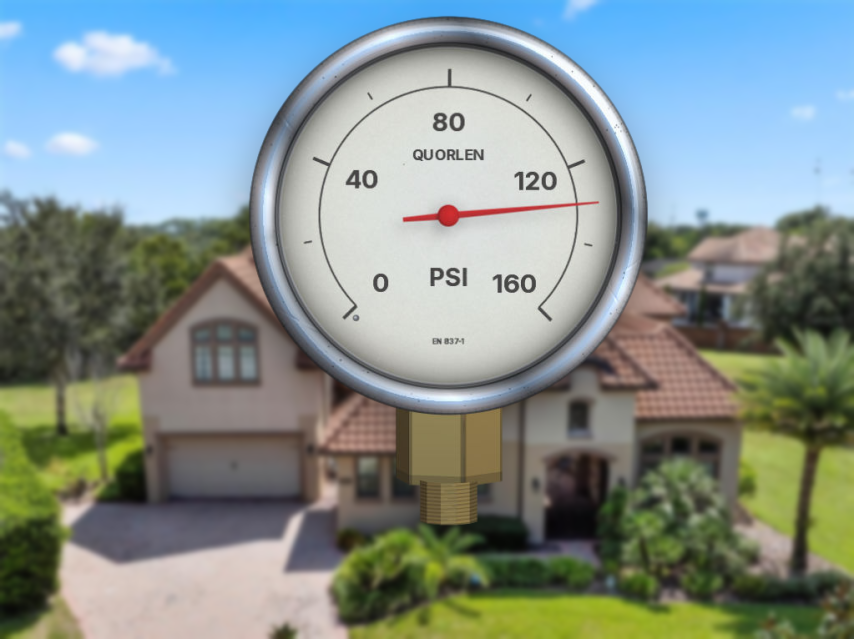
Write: 130 (psi)
